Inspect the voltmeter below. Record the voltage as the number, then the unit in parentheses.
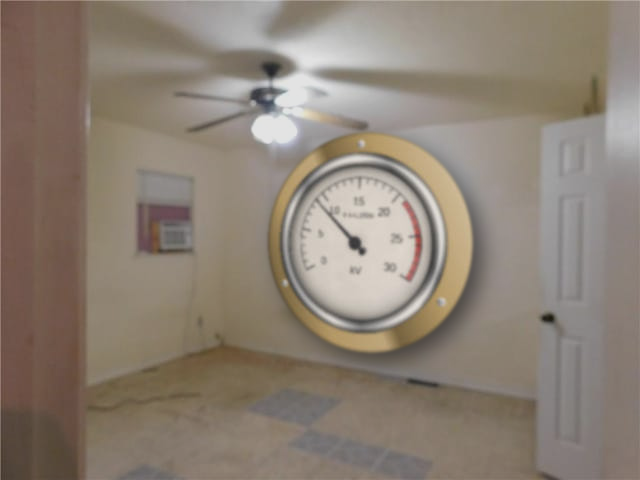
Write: 9 (kV)
